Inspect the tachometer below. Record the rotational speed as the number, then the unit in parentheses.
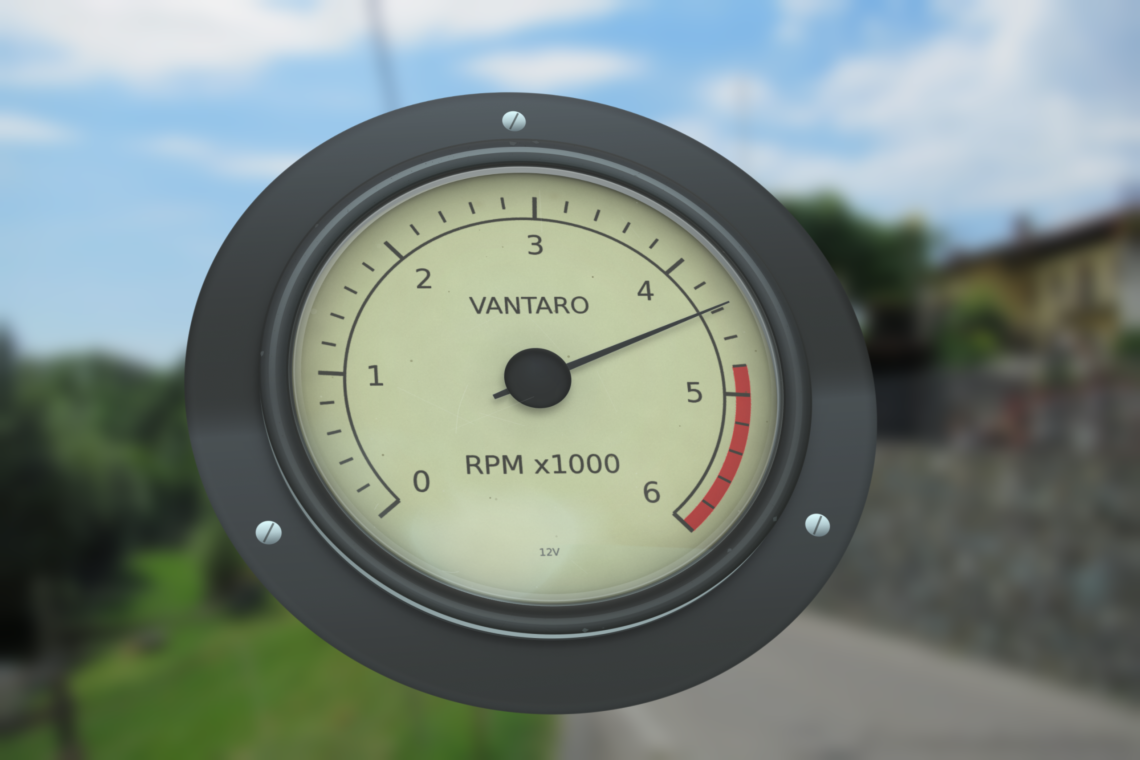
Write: 4400 (rpm)
